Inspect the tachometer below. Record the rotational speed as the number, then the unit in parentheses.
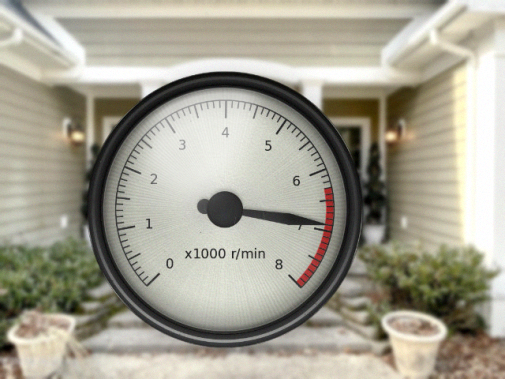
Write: 6900 (rpm)
